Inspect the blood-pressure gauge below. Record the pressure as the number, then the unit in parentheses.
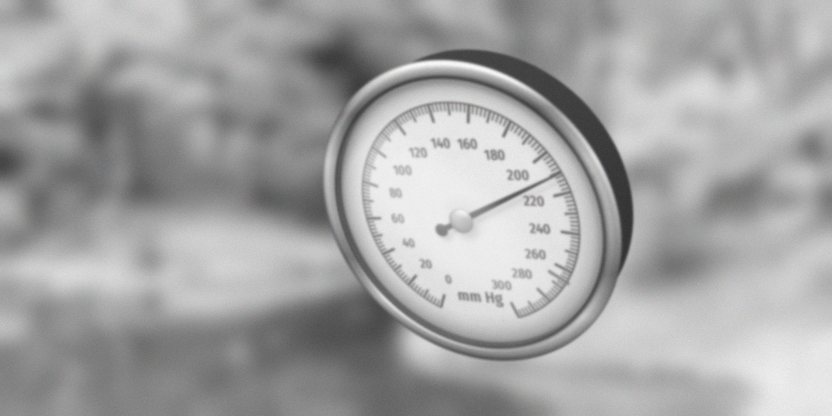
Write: 210 (mmHg)
